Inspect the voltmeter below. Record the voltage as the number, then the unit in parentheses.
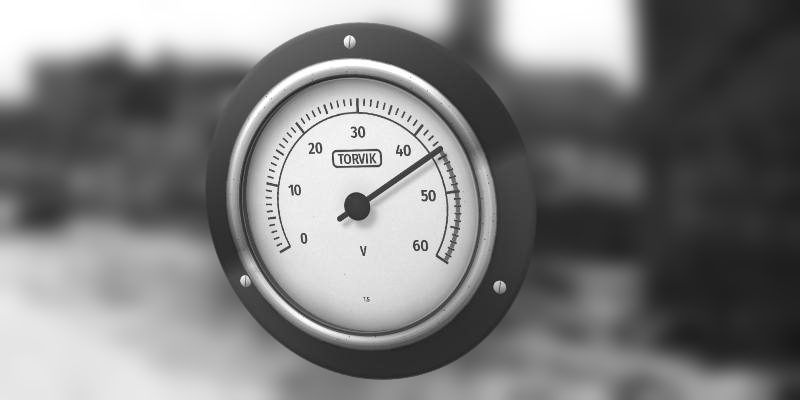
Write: 44 (V)
